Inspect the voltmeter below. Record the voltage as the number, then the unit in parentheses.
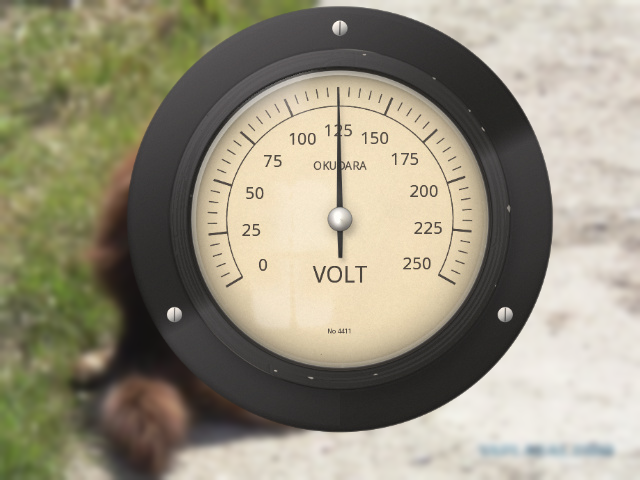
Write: 125 (V)
